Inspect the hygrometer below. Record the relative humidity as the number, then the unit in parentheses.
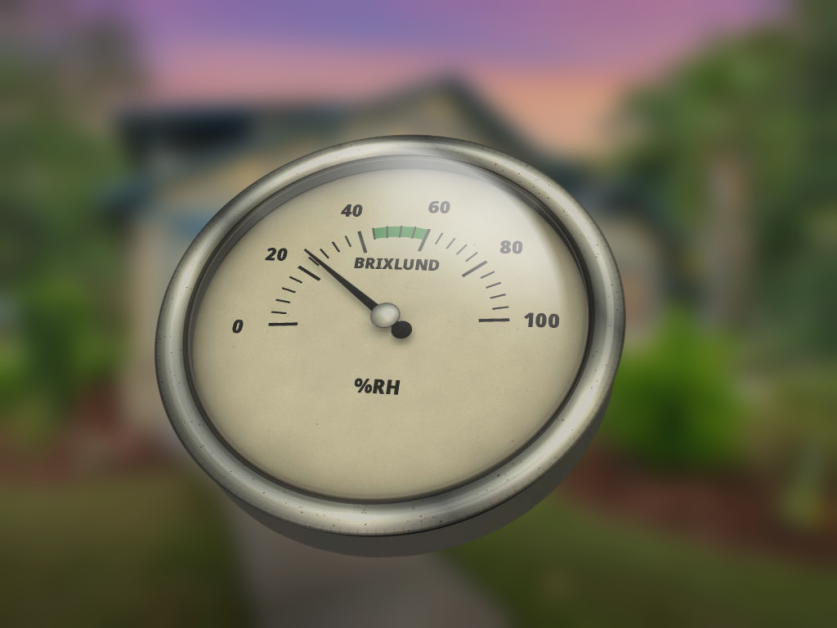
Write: 24 (%)
